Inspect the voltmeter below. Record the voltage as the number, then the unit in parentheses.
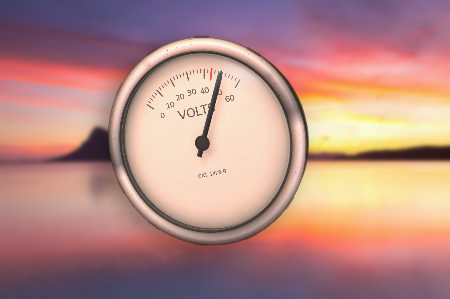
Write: 50 (V)
